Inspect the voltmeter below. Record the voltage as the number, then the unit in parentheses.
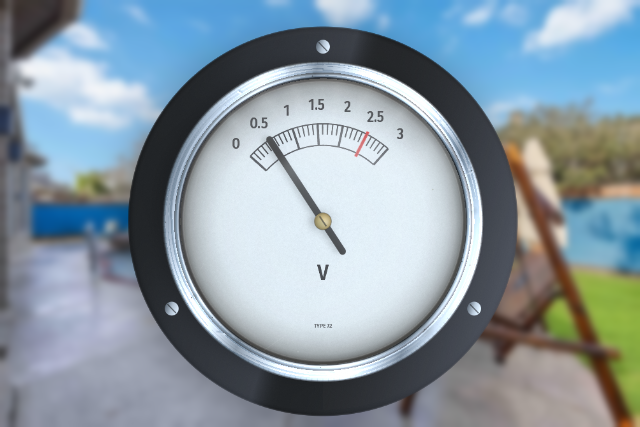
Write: 0.5 (V)
